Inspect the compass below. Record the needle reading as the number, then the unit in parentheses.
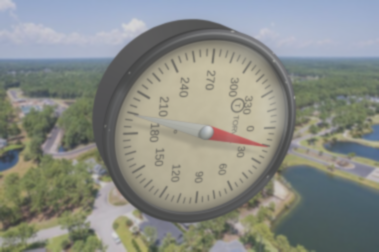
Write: 15 (°)
